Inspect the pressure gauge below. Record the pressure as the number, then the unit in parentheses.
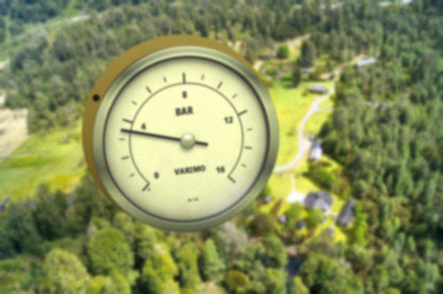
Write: 3.5 (bar)
